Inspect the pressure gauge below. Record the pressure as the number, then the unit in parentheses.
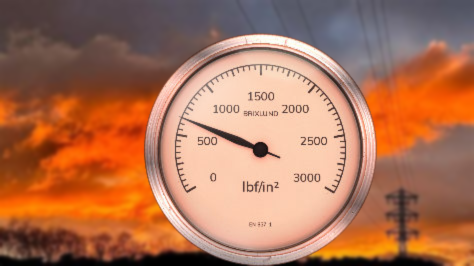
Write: 650 (psi)
